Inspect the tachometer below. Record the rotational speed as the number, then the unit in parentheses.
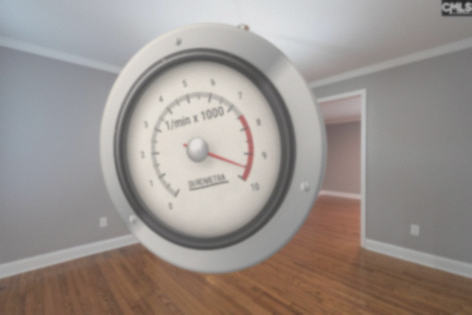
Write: 9500 (rpm)
